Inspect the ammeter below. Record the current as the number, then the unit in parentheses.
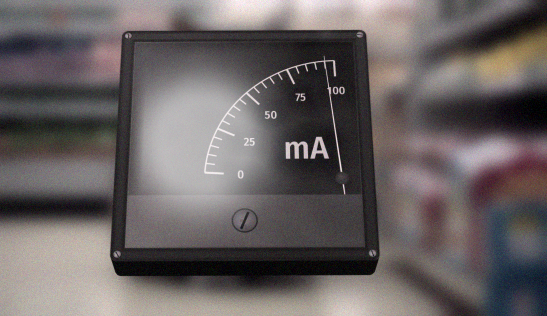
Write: 95 (mA)
